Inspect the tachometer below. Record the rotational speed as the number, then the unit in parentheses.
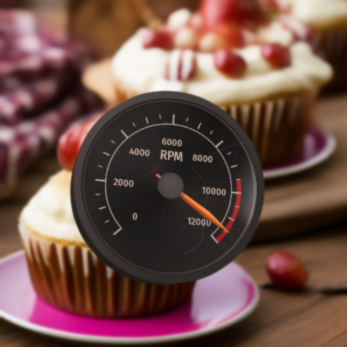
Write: 11500 (rpm)
